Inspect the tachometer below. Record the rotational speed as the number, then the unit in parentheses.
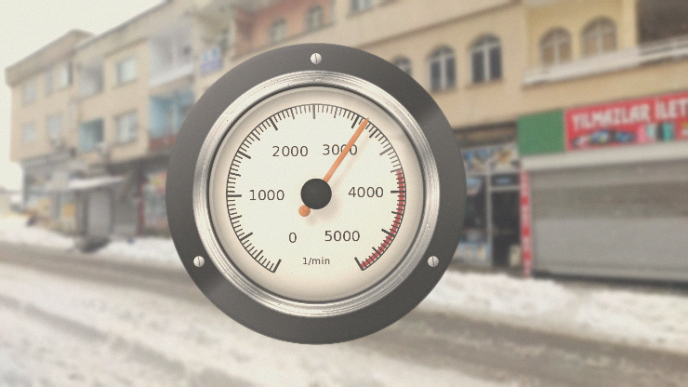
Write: 3100 (rpm)
